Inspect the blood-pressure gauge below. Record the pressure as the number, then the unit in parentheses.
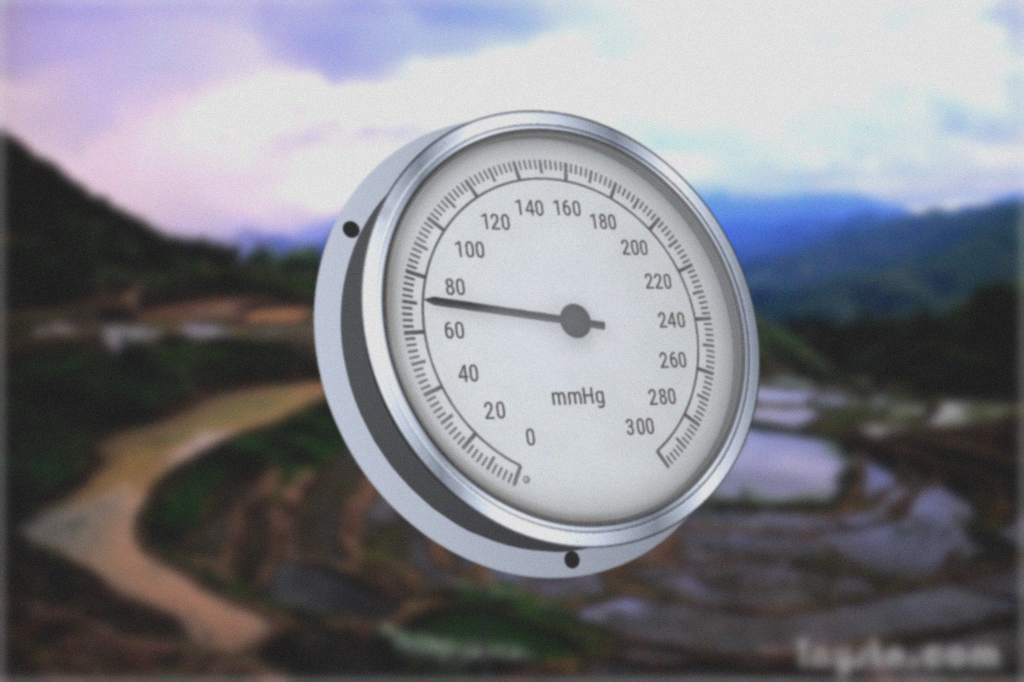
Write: 70 (mmHg)
